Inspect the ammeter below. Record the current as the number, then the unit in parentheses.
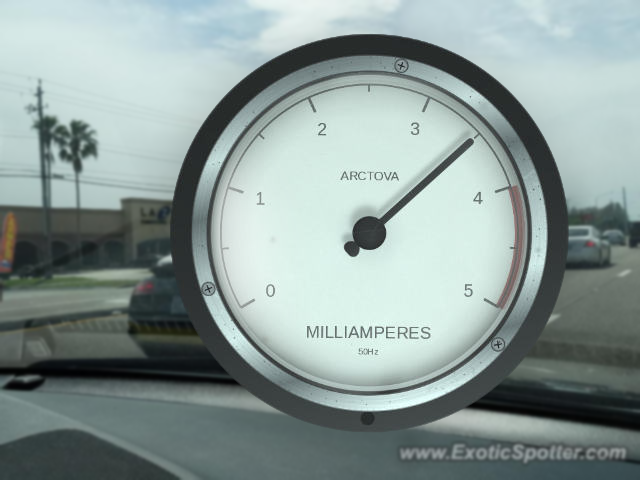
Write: 3.5 (mA)
